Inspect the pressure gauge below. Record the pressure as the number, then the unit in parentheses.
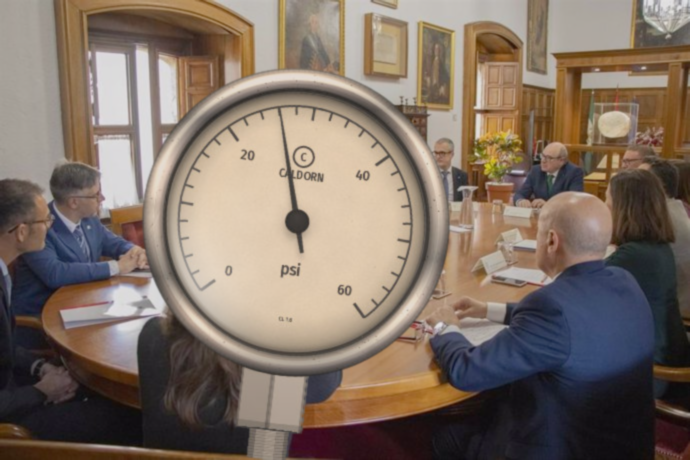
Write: 26 (psi)
